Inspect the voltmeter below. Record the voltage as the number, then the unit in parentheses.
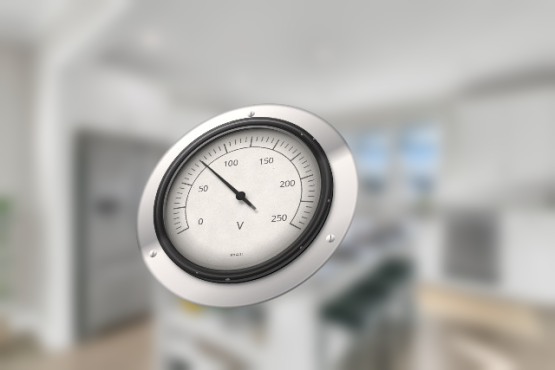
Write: 75 (V)
